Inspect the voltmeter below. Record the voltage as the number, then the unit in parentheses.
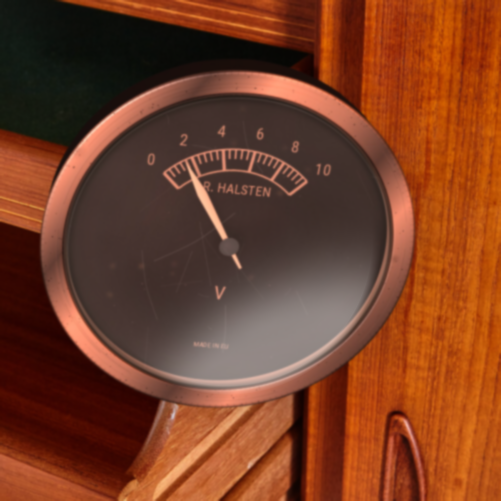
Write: 1.6 (V)
